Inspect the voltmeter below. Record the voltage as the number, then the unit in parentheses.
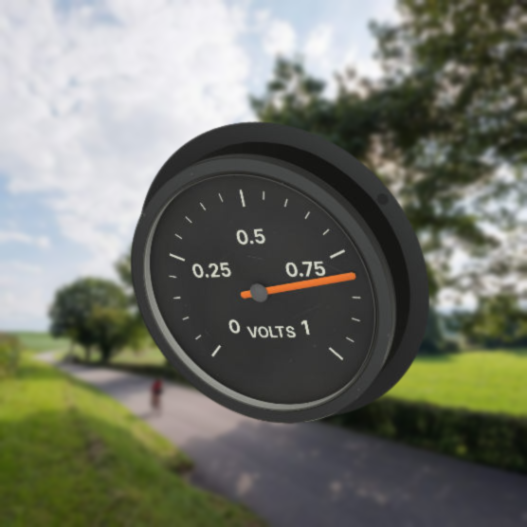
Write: 0.8 (V)
